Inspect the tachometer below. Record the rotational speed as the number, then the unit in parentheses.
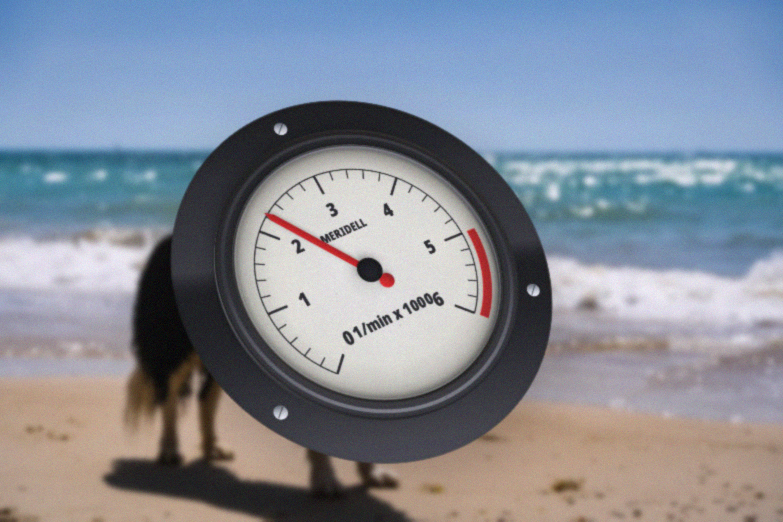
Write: 2200 (rpm)
